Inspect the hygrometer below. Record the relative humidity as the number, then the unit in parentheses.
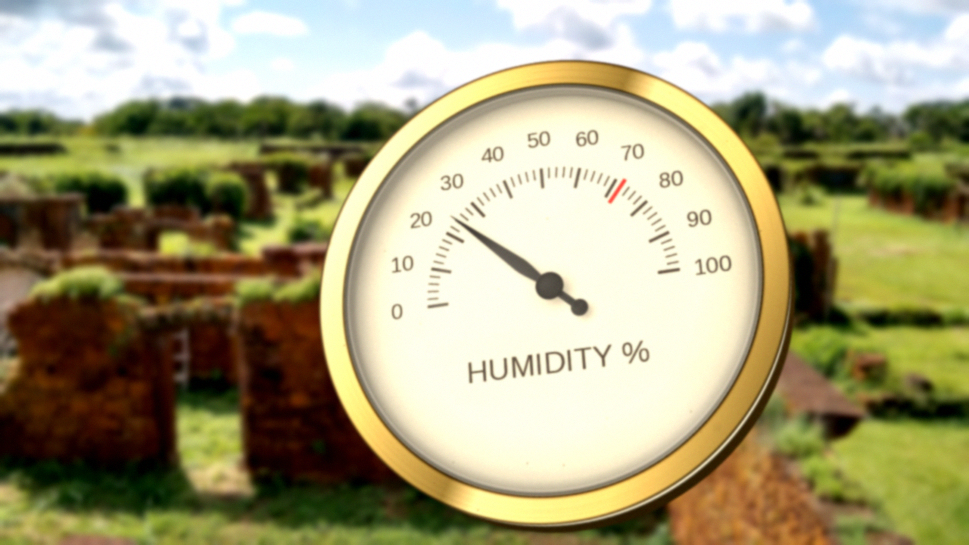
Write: 24 (%)
